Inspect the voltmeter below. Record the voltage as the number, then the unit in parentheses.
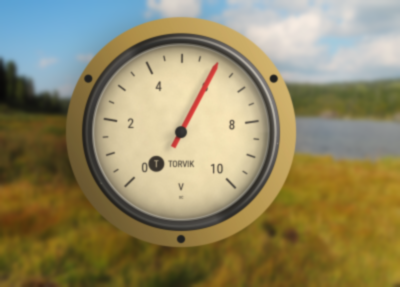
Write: 6 (V)
